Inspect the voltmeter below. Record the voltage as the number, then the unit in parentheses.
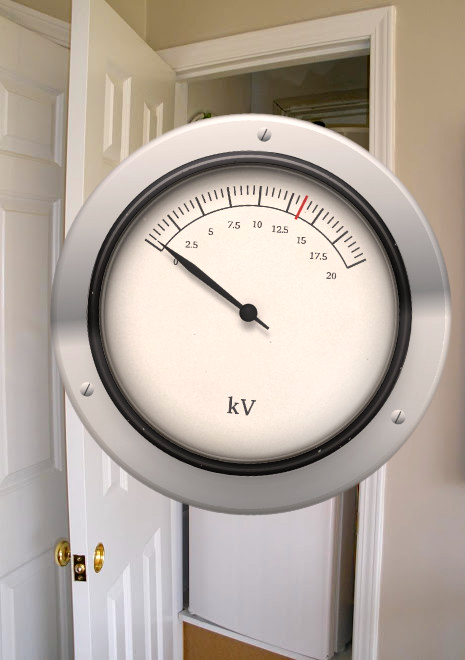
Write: 0.5 (kV)
